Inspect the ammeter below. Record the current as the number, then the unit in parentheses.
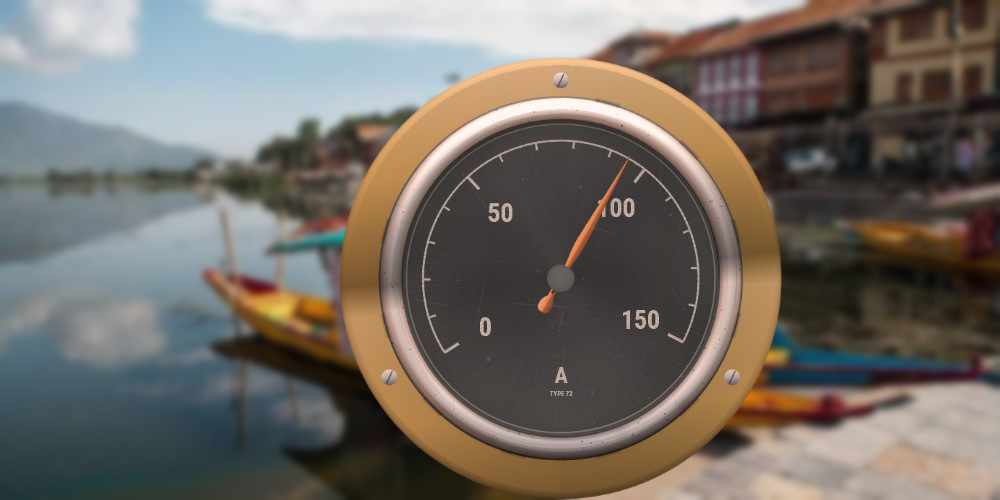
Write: 95 (A)
